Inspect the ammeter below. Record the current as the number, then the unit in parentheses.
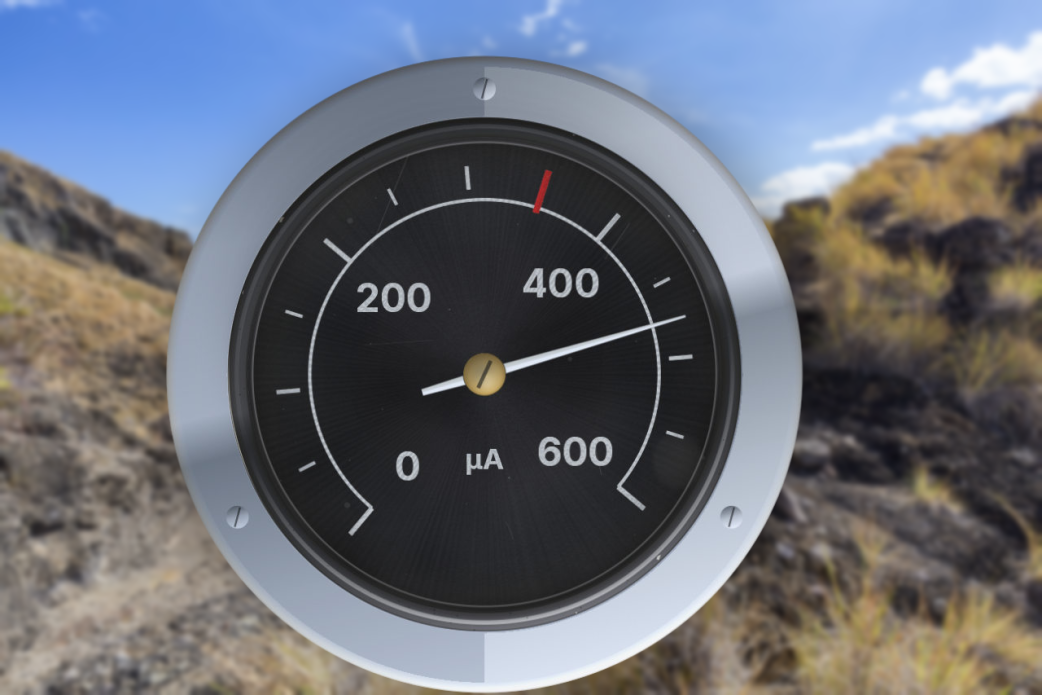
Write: 475 (µA)
